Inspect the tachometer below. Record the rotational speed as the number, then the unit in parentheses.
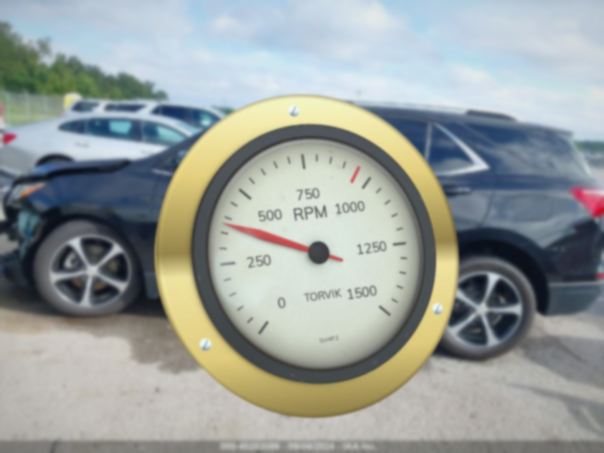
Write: 375 (rpm)
